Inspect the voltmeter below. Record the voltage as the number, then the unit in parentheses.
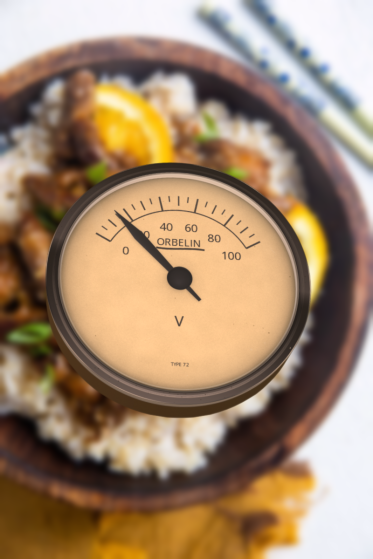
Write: 15 (V)
